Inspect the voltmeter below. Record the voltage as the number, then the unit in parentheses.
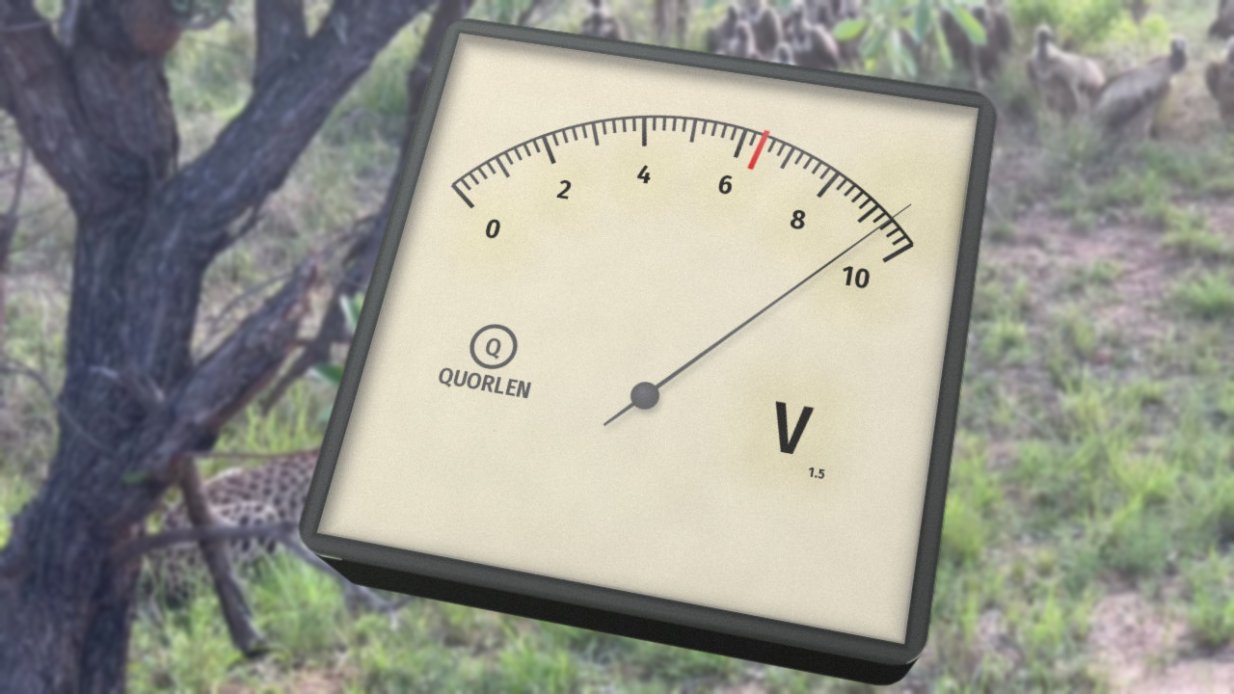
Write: 9.4 (V)
